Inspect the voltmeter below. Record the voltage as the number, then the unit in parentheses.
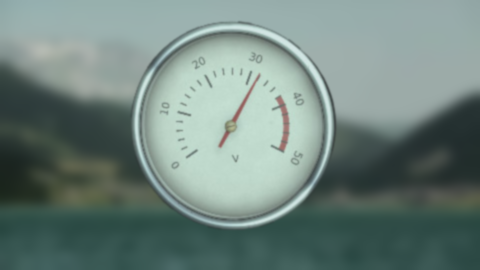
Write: 32 (V)
